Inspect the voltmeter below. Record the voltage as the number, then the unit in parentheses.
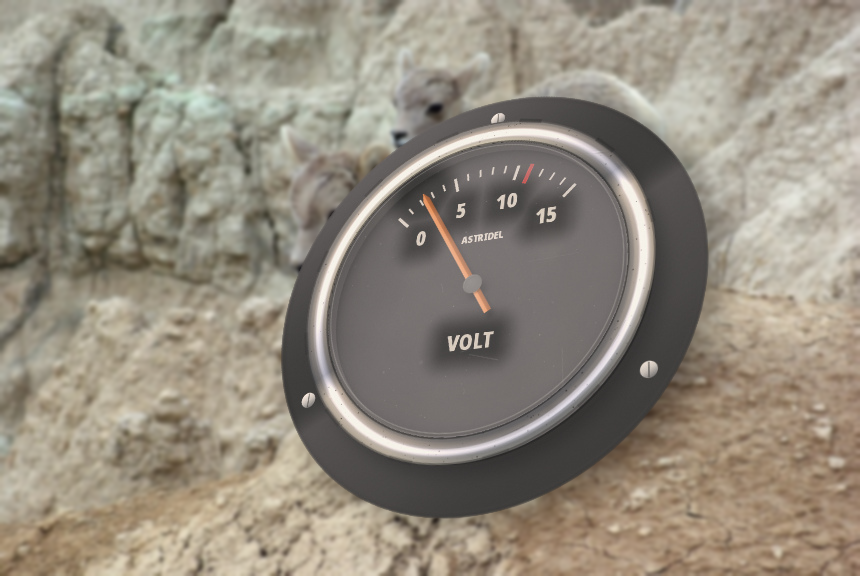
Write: 2.5 (V)
